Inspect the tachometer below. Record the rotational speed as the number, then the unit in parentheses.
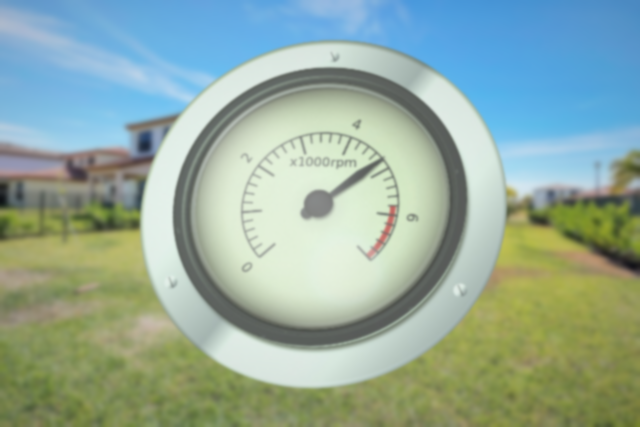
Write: 4800 (rpm)
